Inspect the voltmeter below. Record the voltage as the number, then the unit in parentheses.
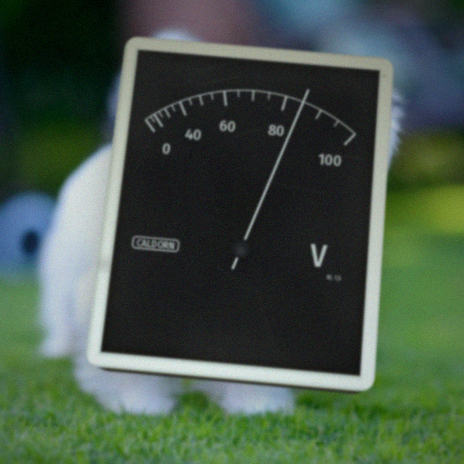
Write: 85 (V)
